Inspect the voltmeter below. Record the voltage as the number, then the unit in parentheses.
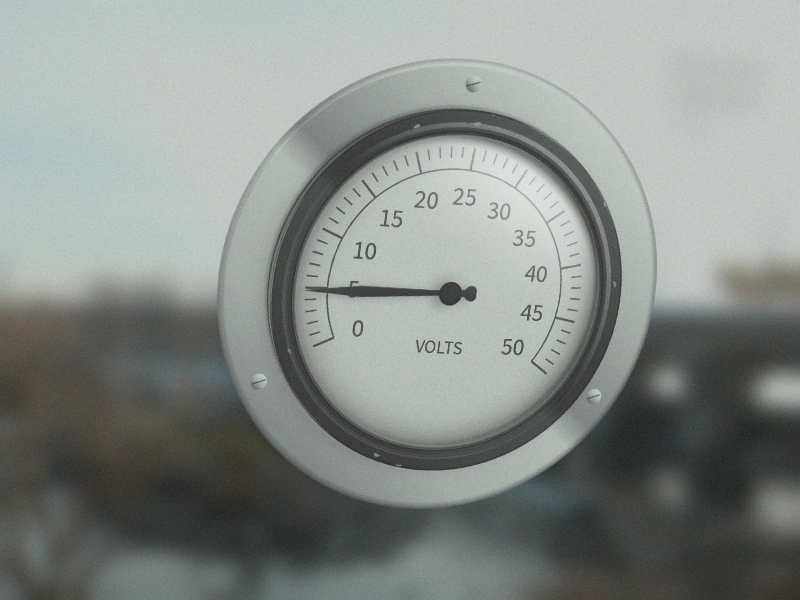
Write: 5 (V)
